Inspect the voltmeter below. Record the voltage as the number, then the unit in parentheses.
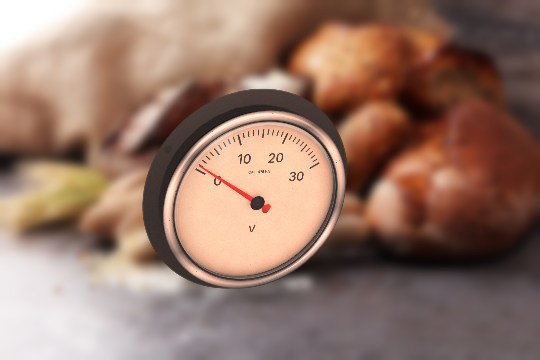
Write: 1 (V)
